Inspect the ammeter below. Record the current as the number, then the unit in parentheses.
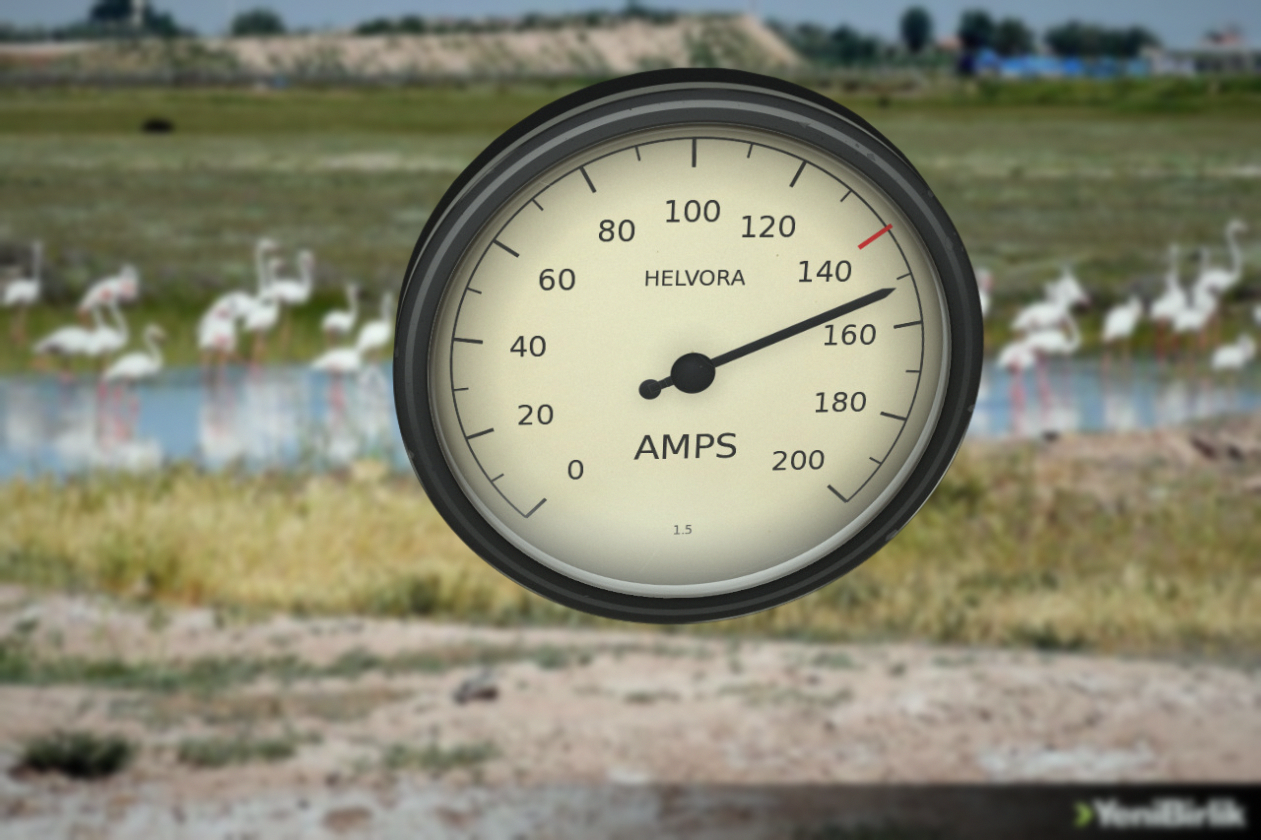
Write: 150 (A)
